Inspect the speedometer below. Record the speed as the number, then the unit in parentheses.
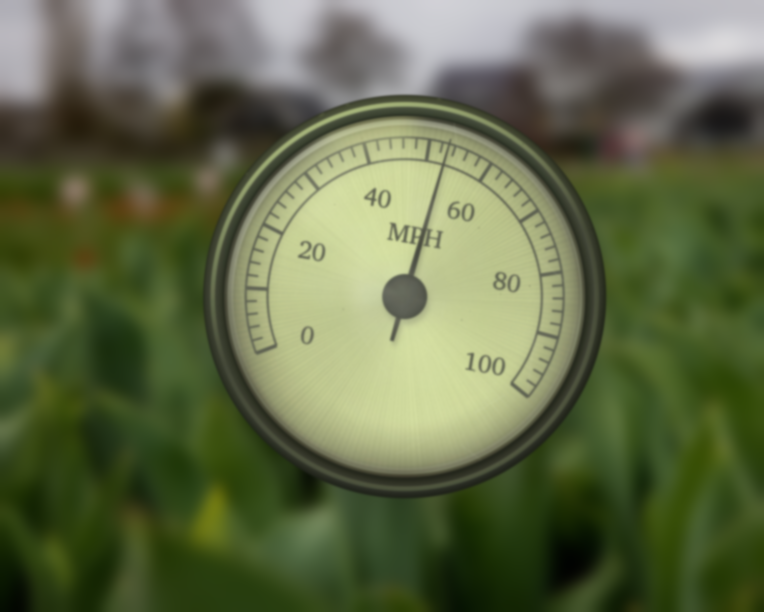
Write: 53 (mph)
